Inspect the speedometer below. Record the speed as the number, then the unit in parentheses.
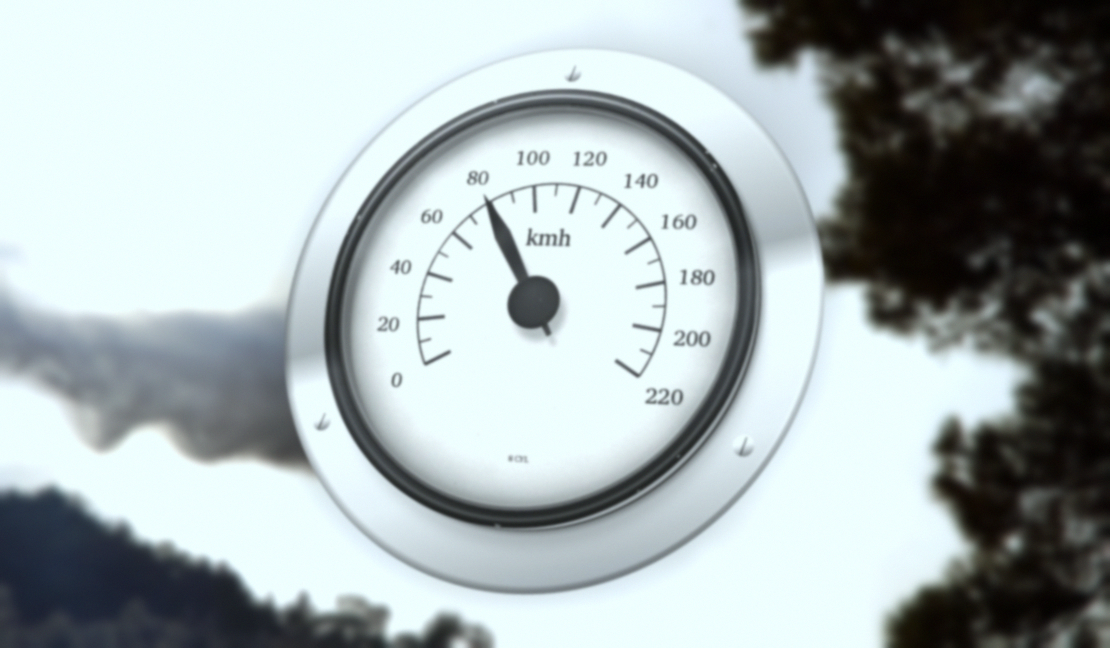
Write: 80 (km/h)
